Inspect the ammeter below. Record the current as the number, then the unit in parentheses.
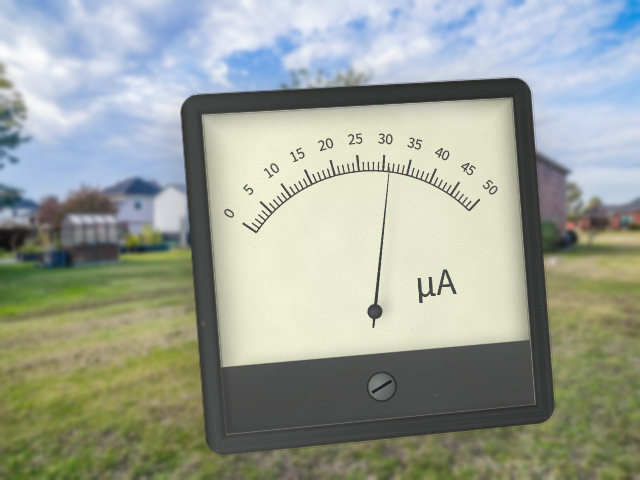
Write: 31 (µA)
